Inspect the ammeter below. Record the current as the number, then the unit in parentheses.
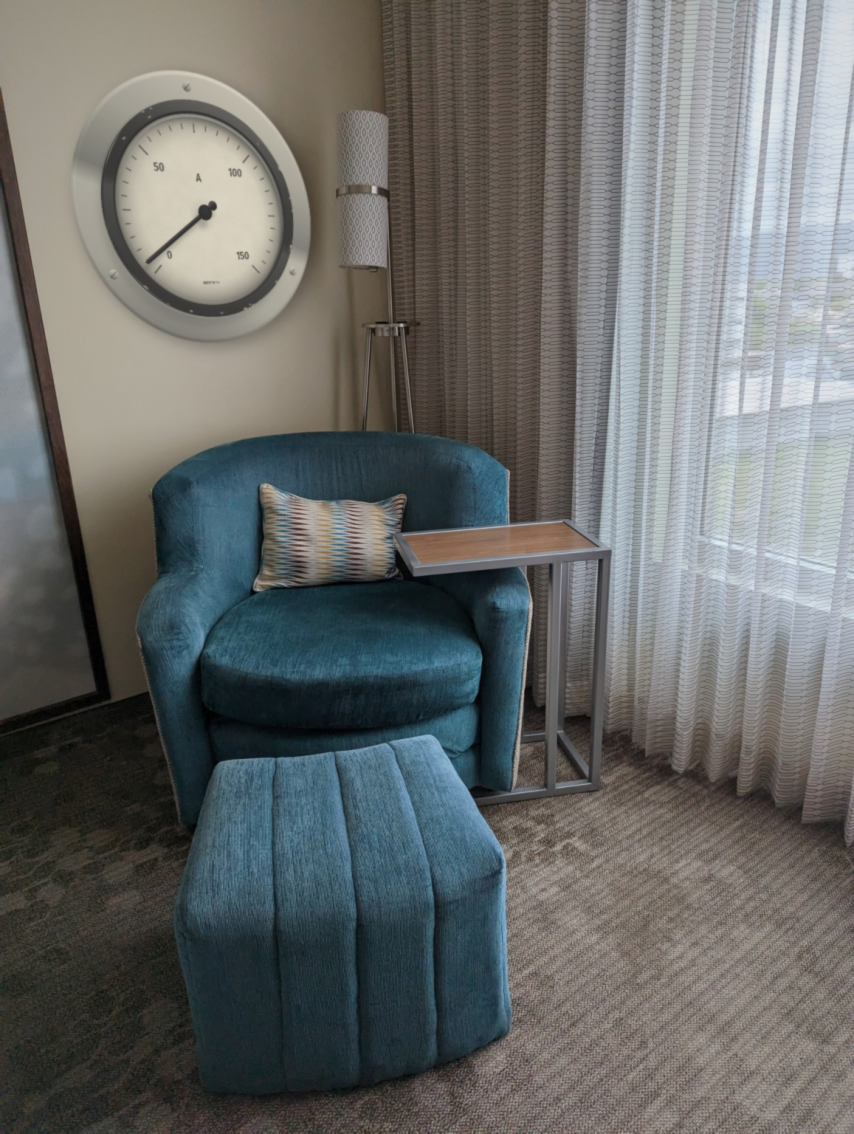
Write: 5 (A)
